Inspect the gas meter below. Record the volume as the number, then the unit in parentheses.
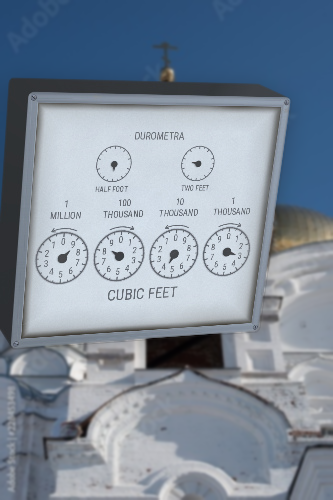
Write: 884300 (ft³)
